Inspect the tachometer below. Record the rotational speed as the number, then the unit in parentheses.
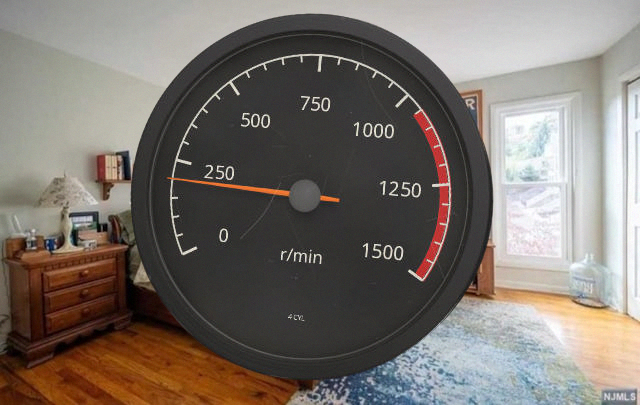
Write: 200 (rpm)
